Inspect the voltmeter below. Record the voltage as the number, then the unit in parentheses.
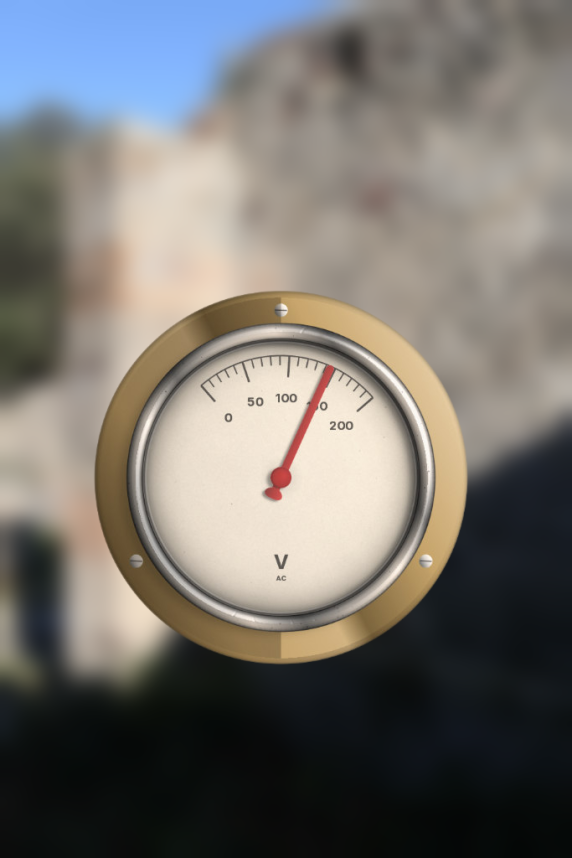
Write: 145 (V)
